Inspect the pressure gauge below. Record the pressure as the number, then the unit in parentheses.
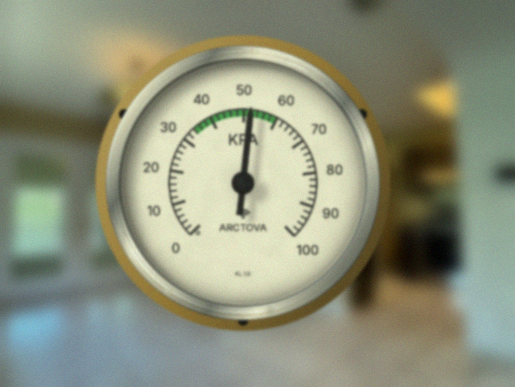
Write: 52 (kPa)
